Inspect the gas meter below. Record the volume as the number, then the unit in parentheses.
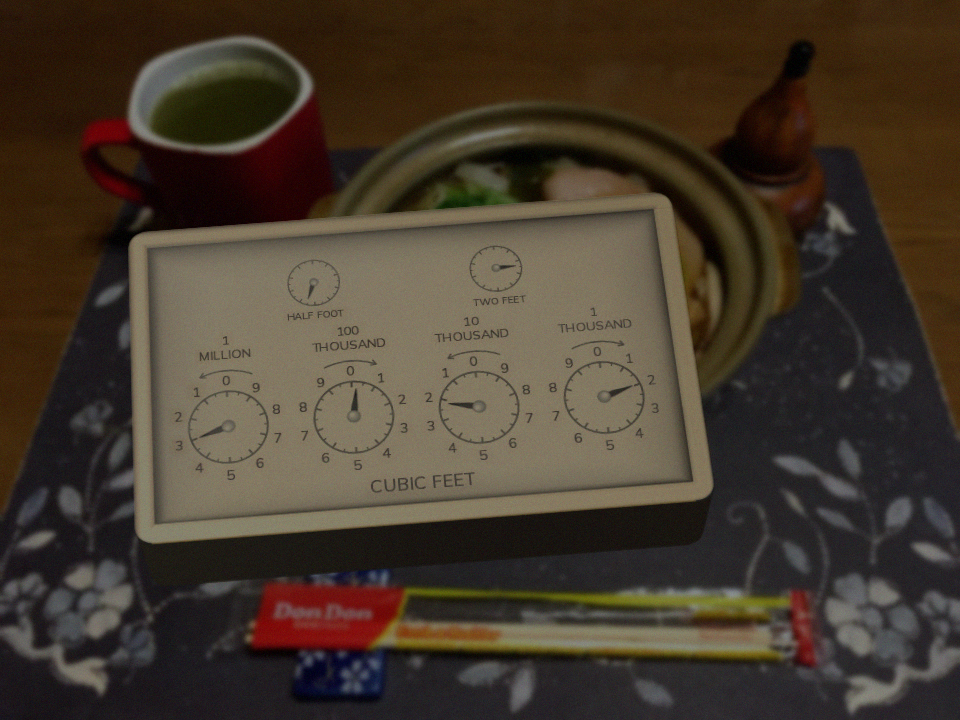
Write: 302200 (ft³)
